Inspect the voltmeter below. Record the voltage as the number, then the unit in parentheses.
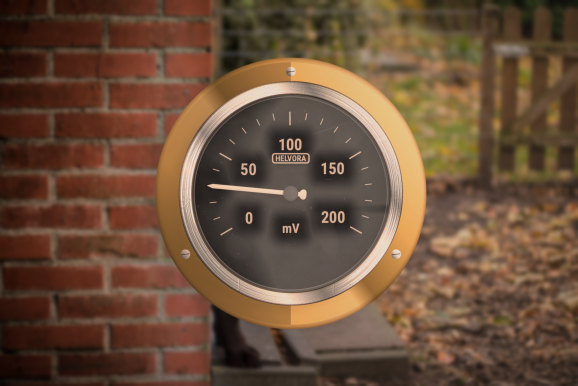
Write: 30 (mV)
